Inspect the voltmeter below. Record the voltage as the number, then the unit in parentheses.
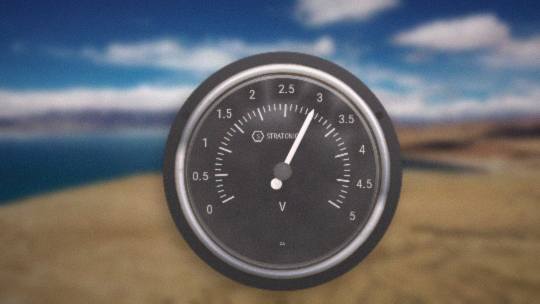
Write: 3 (V)
